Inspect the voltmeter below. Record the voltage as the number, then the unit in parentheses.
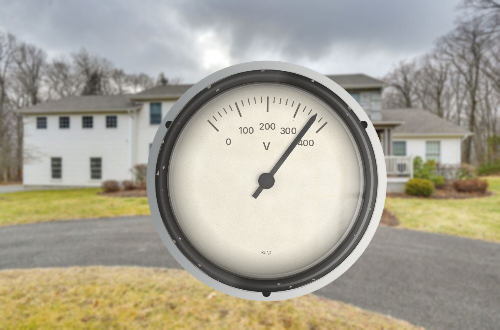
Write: 360 (V)
